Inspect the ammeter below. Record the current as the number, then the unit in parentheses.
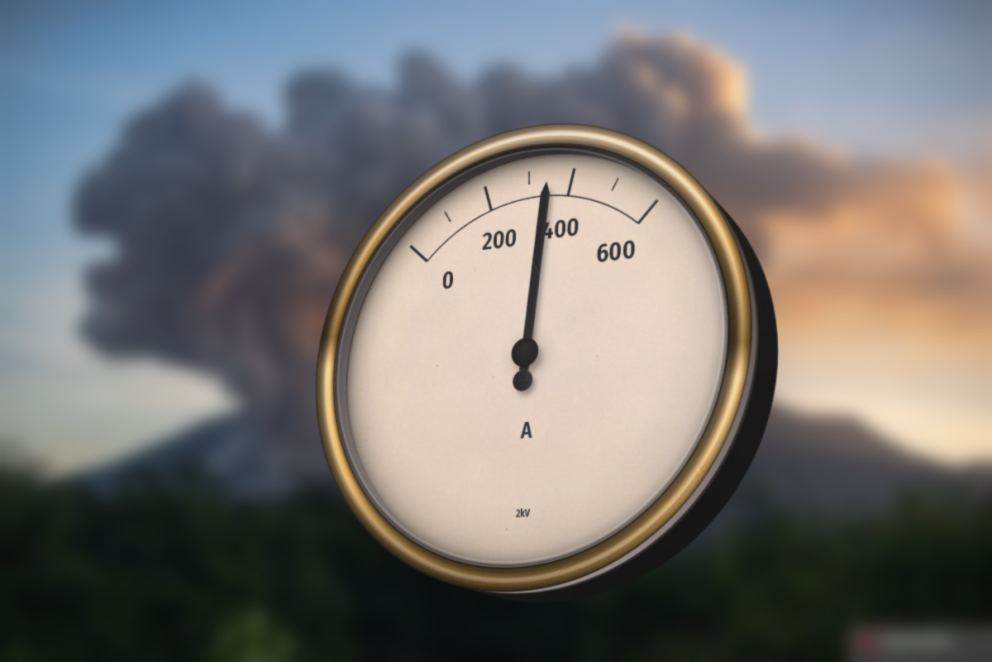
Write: 350 (A)
